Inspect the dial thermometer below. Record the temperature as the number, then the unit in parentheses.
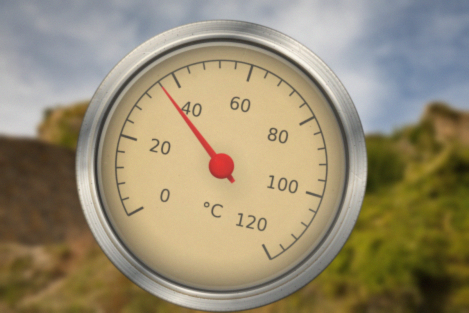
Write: 36 (°C)
